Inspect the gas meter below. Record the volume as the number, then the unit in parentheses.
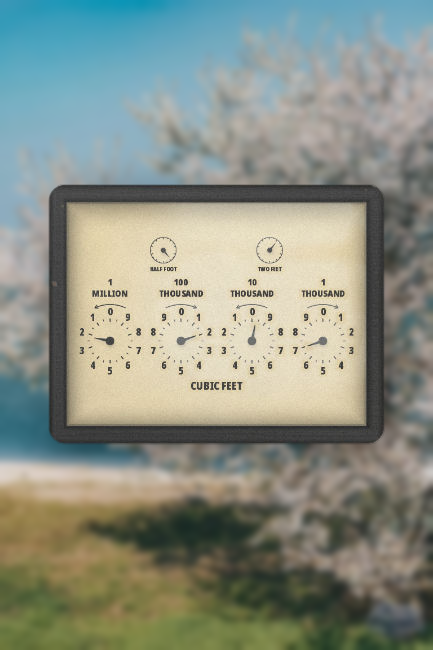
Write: 219700 (ft³)
